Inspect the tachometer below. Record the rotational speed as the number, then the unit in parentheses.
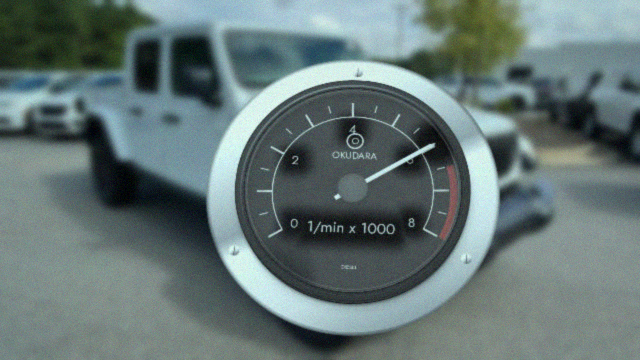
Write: 6000 (rpm)
